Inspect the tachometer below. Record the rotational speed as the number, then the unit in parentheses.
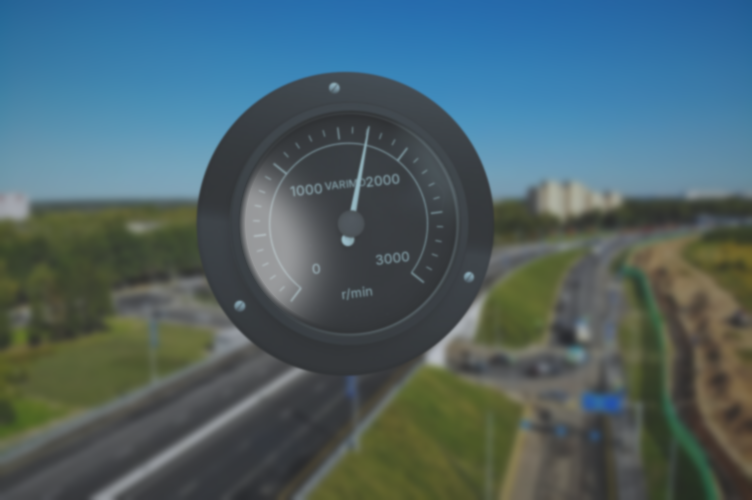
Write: 1700 (rpm)
